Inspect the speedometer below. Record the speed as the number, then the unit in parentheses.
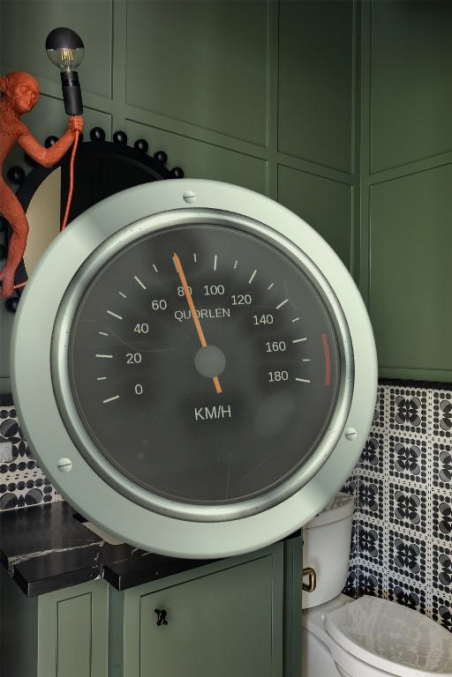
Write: 80 (km/h)
